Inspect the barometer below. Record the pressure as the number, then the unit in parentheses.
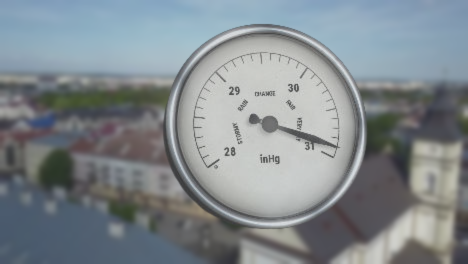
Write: 30.9 (inHg)
